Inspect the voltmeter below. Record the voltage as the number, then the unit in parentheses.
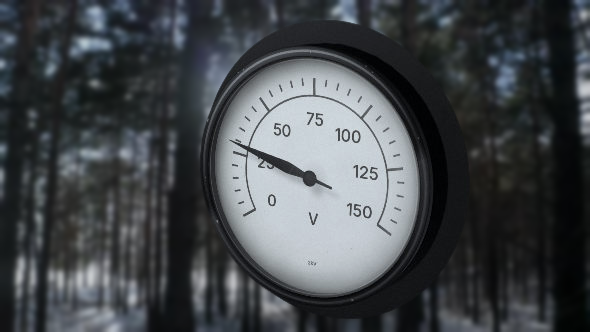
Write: 30 (V)
